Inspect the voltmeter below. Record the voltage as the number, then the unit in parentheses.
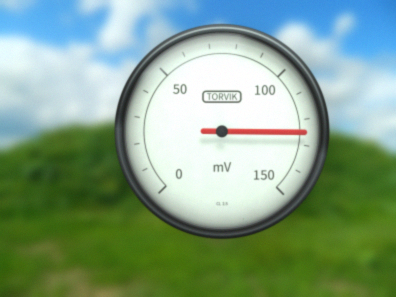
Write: 125 (mV)
